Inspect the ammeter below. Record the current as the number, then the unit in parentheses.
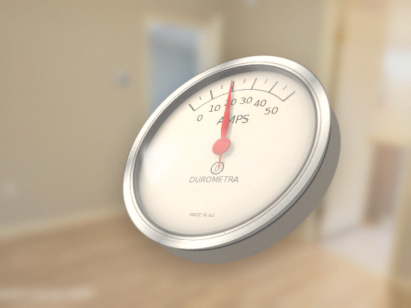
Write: 20 (A)
